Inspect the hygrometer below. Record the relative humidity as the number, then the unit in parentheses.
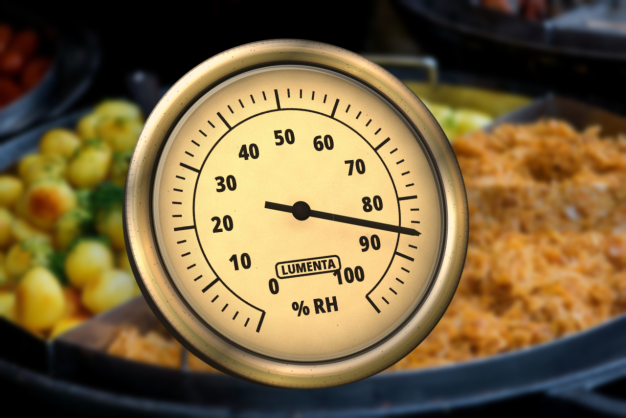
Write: 86 (%)
